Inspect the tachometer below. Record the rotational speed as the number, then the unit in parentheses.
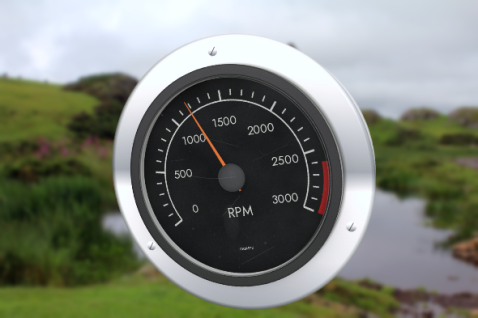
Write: 1200 (rpm)
